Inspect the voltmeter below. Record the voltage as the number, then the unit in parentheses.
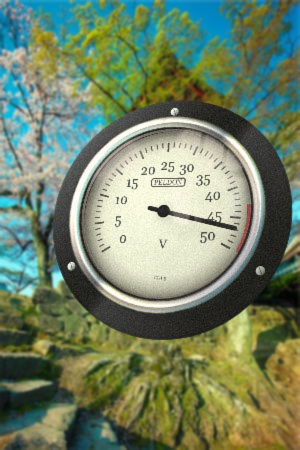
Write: 47 (V)
